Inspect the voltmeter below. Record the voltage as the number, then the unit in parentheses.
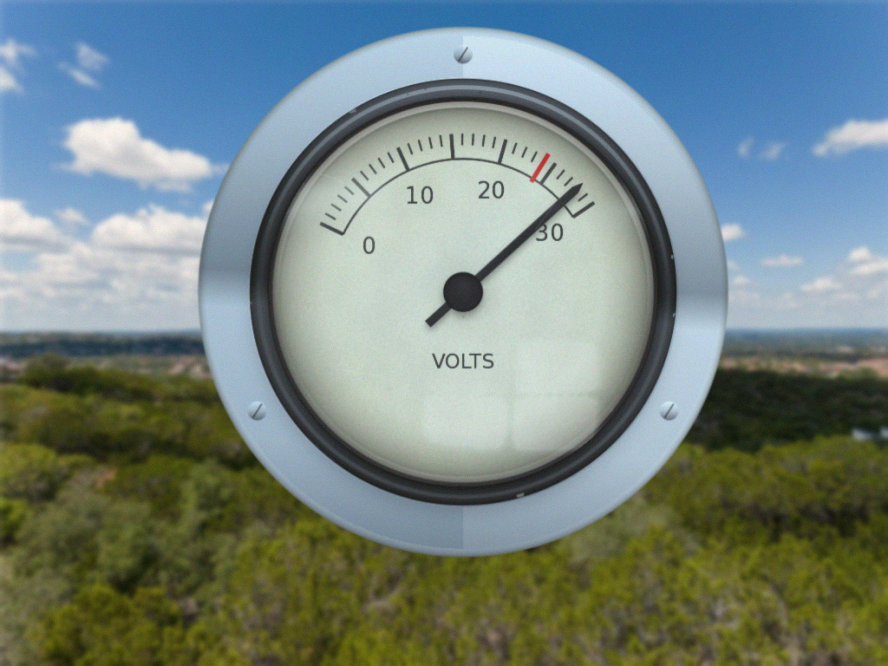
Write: 28 (V)
